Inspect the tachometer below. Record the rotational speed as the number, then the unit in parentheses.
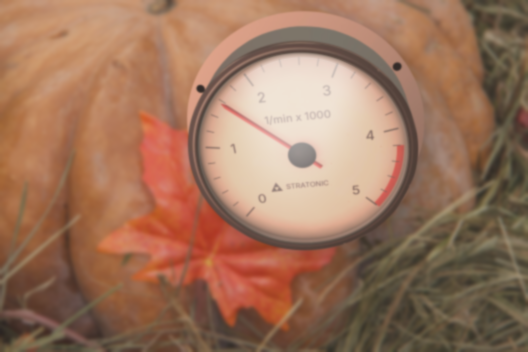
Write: 1600 (rpm)
